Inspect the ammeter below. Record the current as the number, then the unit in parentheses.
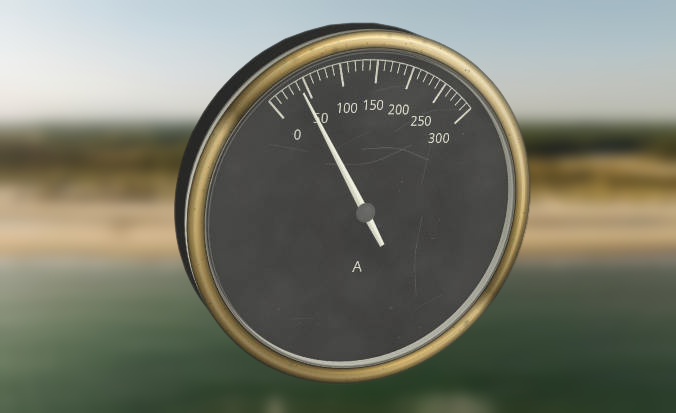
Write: 40 (A)
